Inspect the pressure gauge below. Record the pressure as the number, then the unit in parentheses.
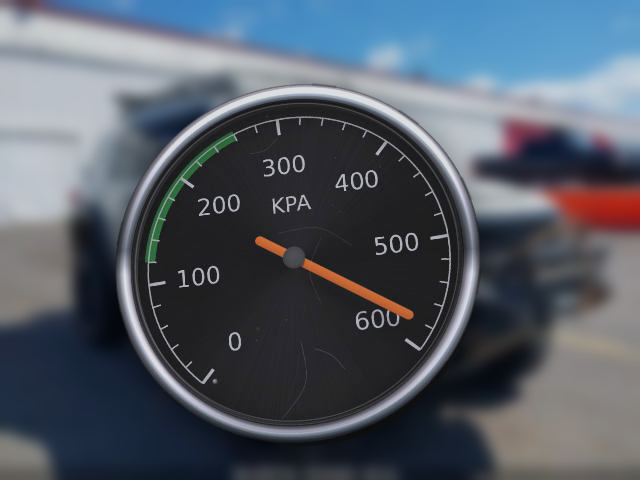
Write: 580 (kPa)
